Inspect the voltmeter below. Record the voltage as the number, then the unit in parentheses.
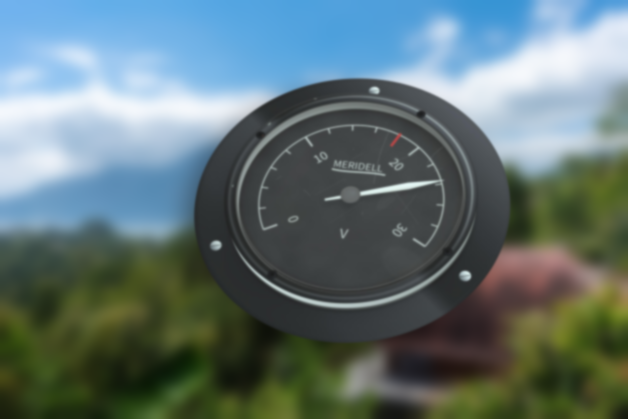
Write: 24 (V)
